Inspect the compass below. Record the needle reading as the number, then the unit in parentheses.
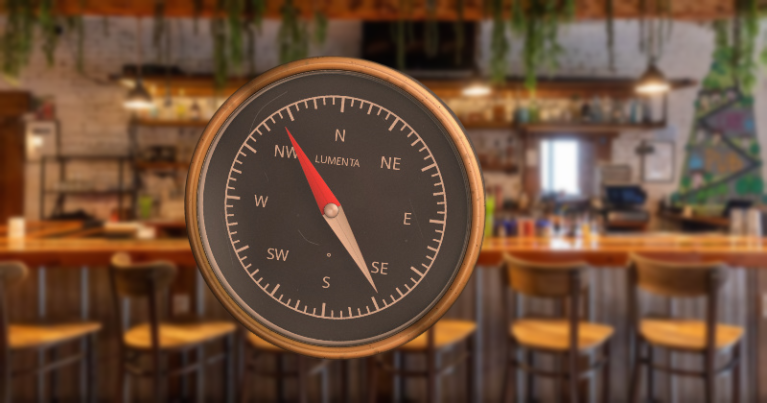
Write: 325 (°)
